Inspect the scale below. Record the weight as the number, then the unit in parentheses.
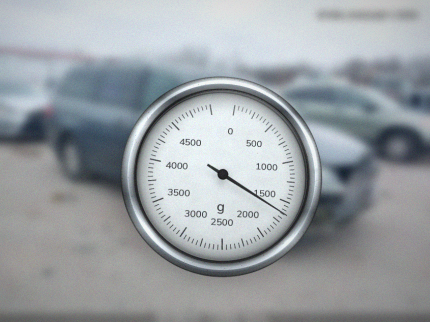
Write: 1650 (g)
